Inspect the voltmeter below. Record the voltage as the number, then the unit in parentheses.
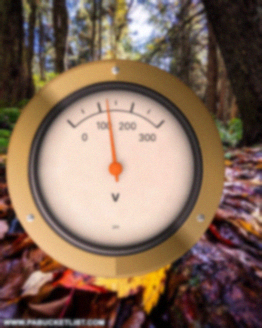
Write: 125 (V)
